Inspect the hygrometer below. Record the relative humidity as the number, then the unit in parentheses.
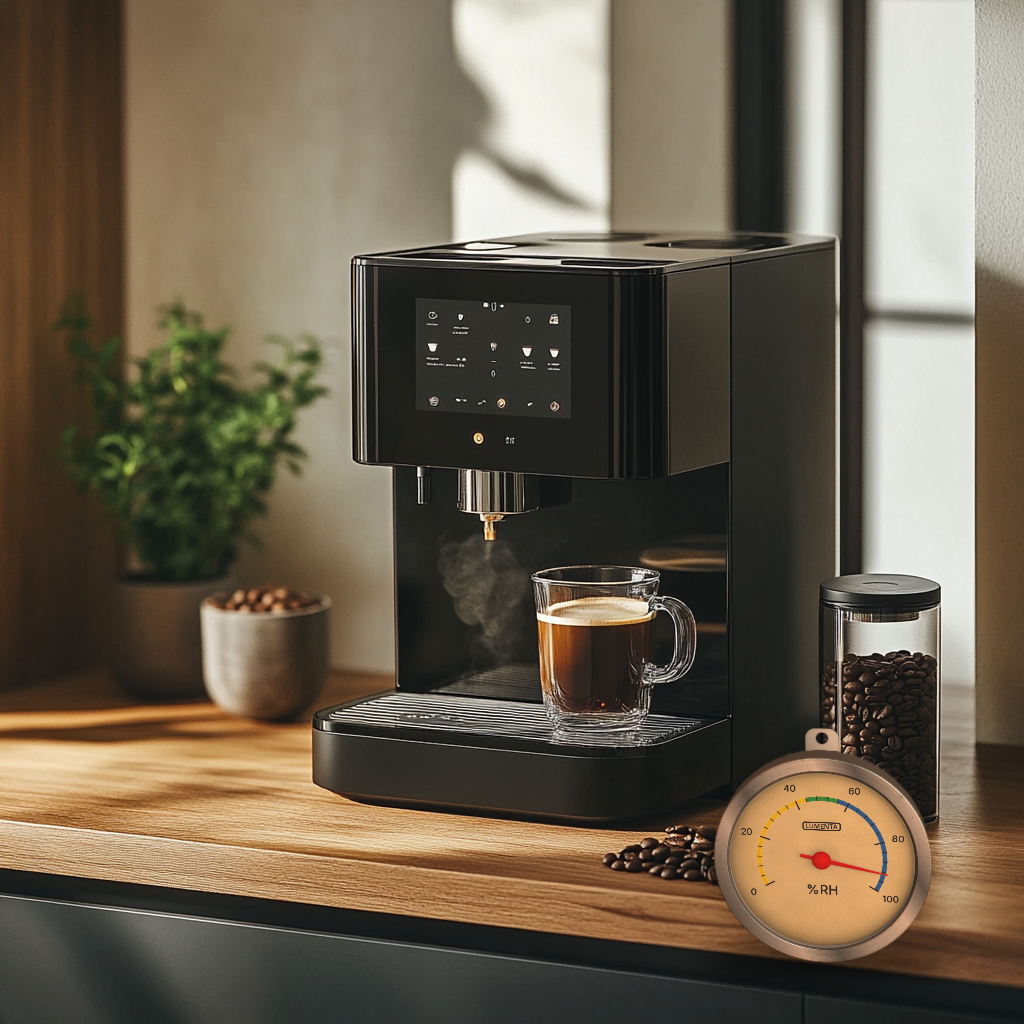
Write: 92 (%)
